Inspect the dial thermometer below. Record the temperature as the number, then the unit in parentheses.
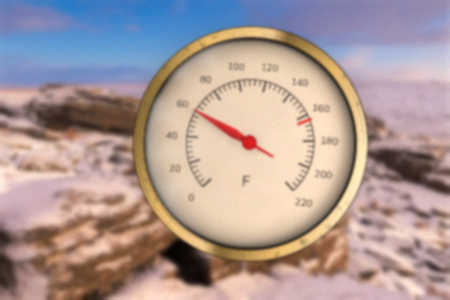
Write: 60 (°F)
